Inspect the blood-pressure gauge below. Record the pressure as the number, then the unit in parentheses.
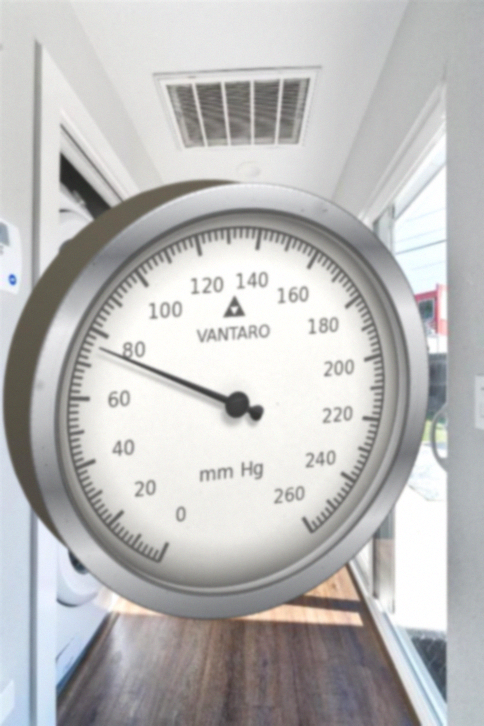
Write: 76 (mmHg)
